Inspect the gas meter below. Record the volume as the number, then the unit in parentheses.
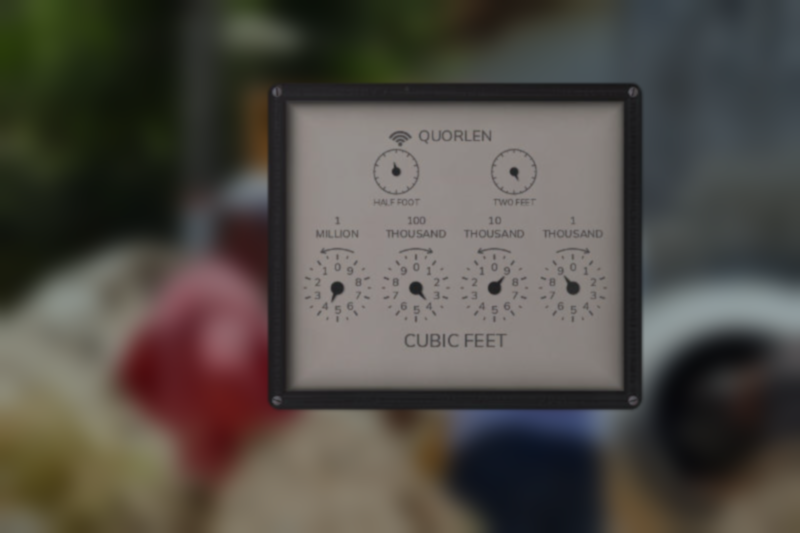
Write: 438900 (ft³)
